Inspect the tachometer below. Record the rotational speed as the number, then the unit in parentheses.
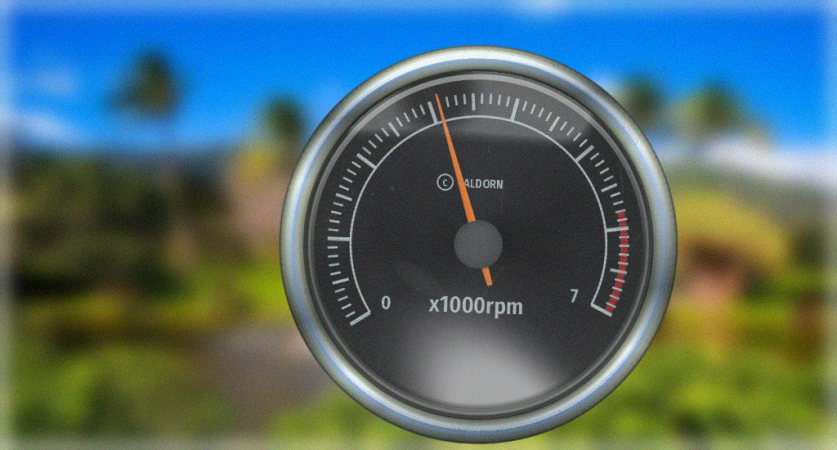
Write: 3100 (rpm)
